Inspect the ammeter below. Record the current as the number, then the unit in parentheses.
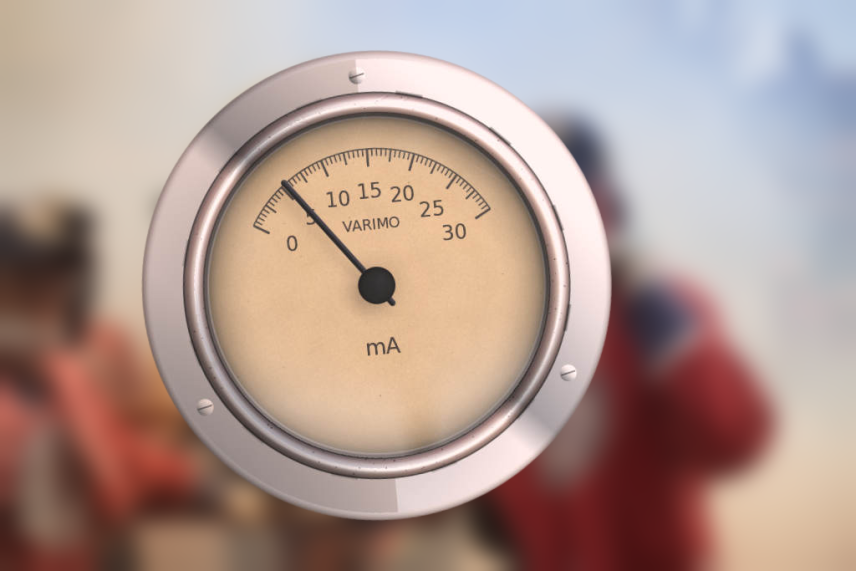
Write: 5.5 (mA)
